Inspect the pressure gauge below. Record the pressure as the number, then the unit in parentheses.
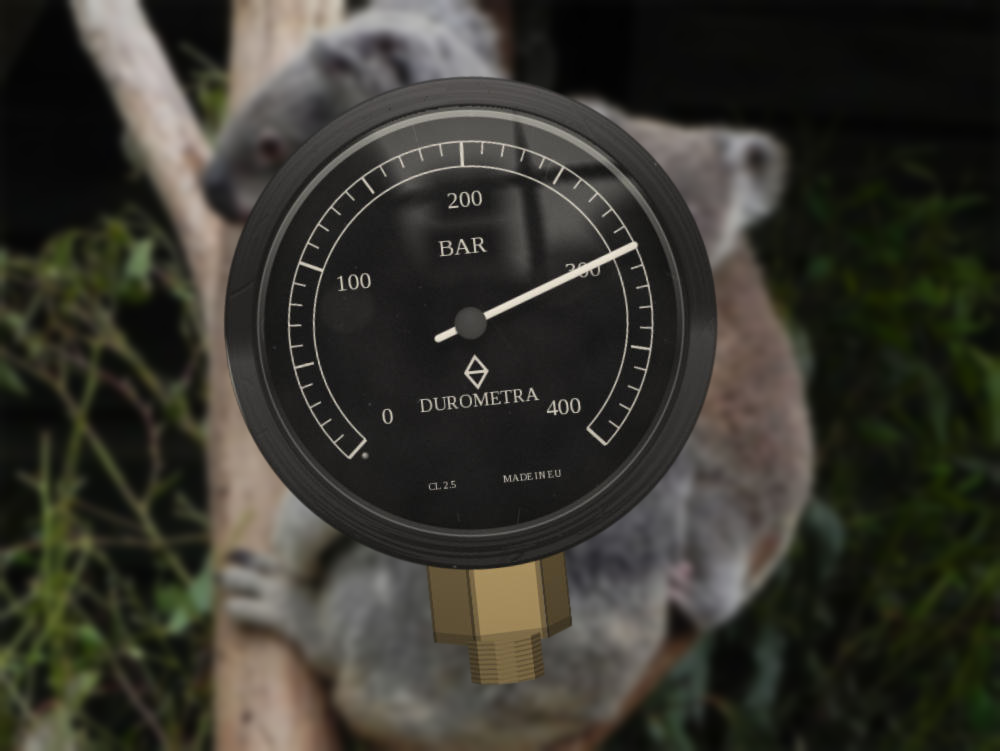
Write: 300 (bar)
